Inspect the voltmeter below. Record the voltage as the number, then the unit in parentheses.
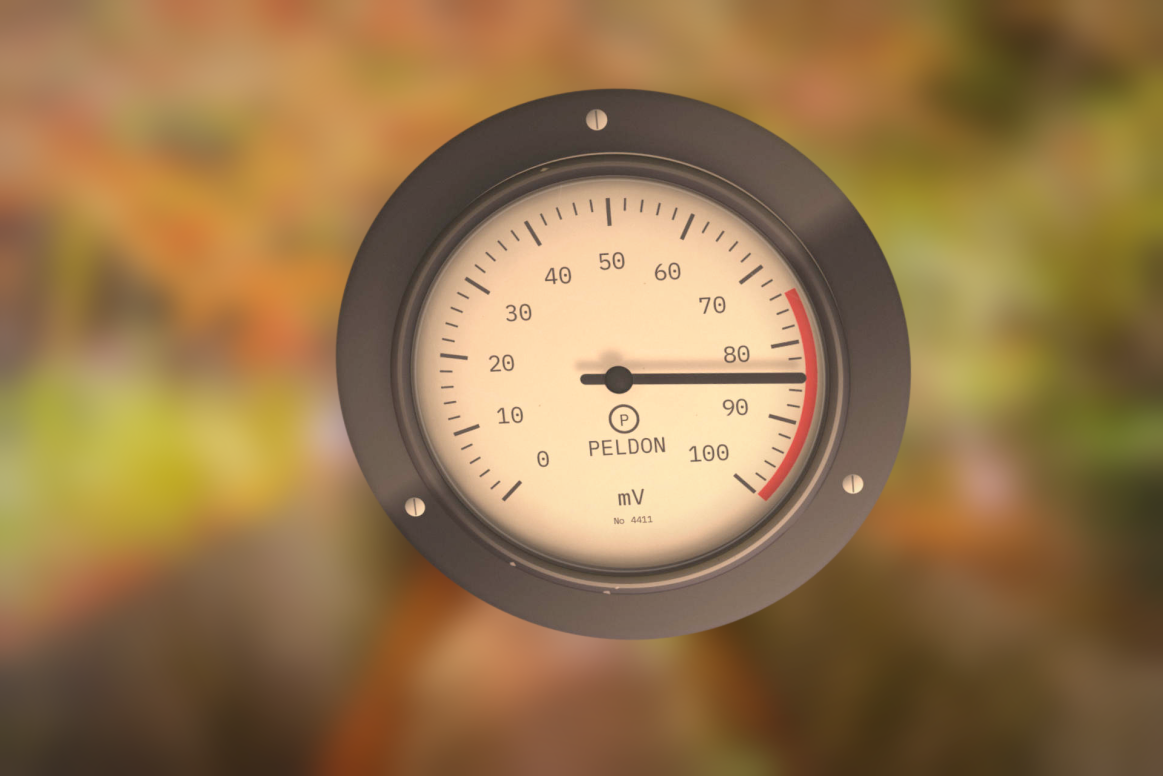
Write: 84 (mV)
